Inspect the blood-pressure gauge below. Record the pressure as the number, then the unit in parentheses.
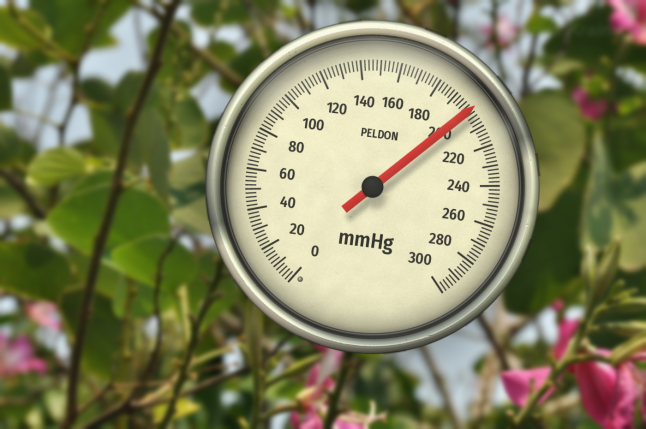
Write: 200 (mmHg)
